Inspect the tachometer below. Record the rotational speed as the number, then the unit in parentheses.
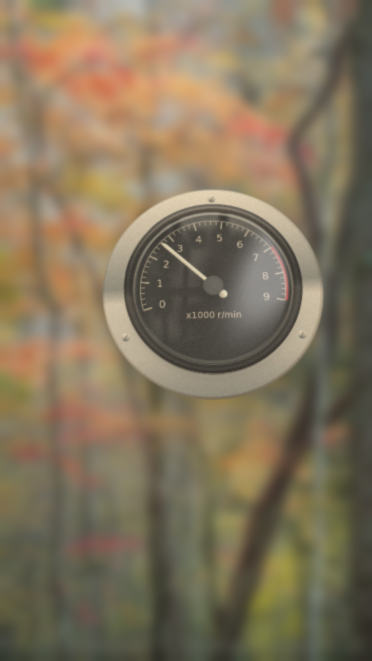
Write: 2600 (rpm)
